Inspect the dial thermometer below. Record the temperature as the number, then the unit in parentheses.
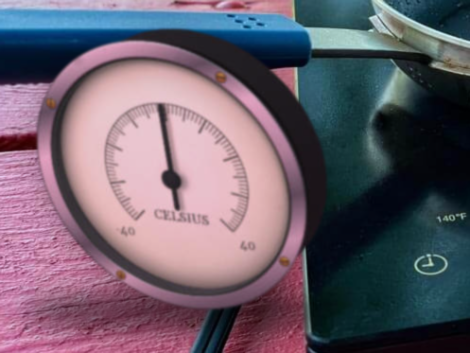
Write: 0 (°C)
